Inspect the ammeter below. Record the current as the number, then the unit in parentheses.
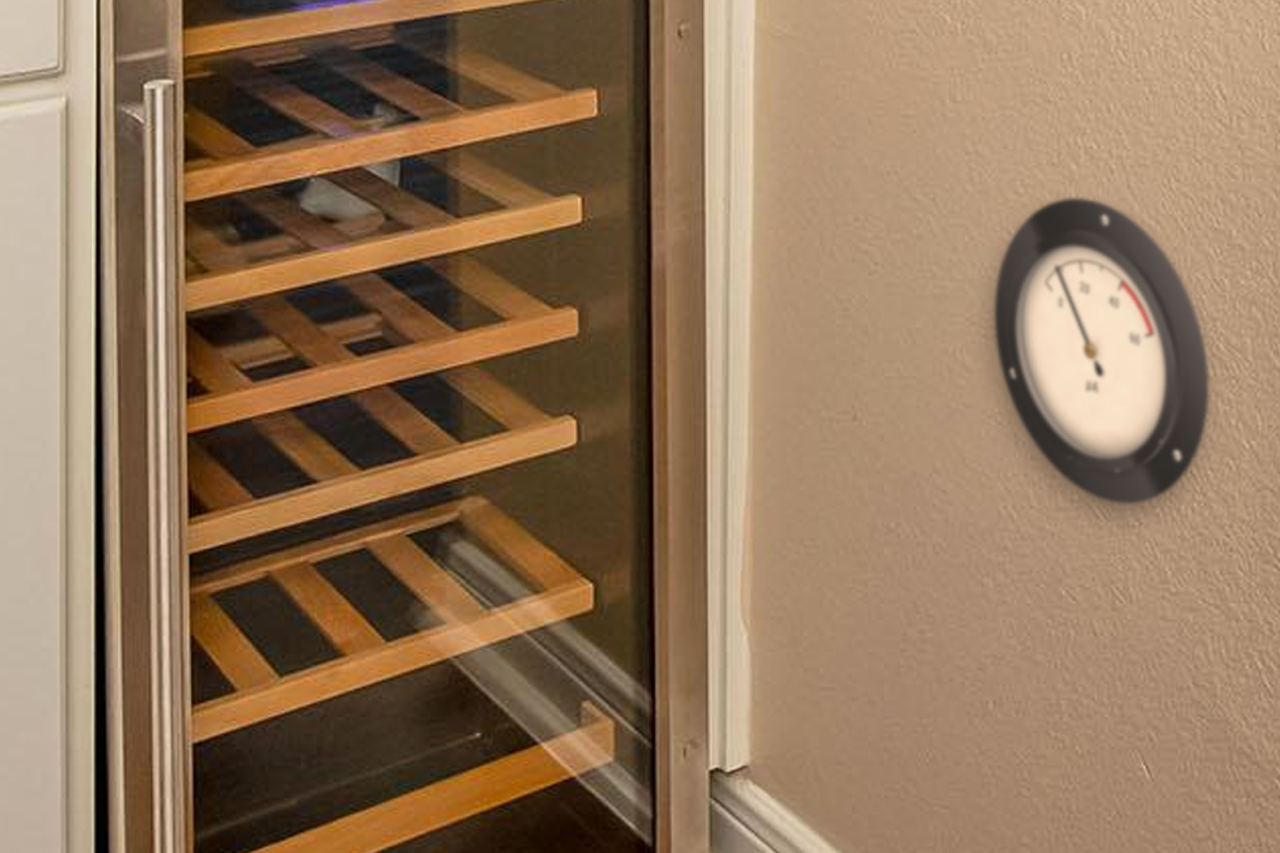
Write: 10 (µA)
